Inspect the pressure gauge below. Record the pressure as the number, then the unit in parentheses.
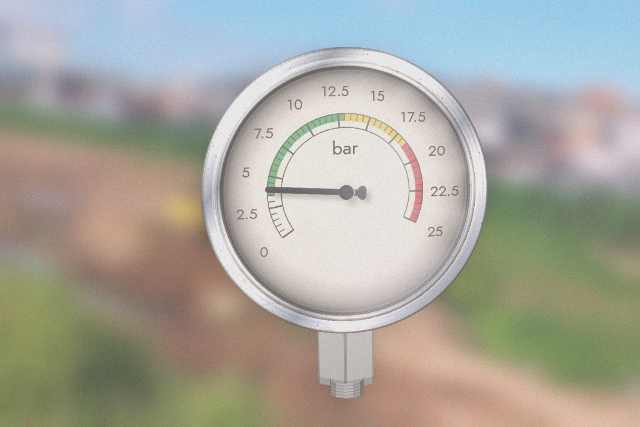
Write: 4 (bar)
